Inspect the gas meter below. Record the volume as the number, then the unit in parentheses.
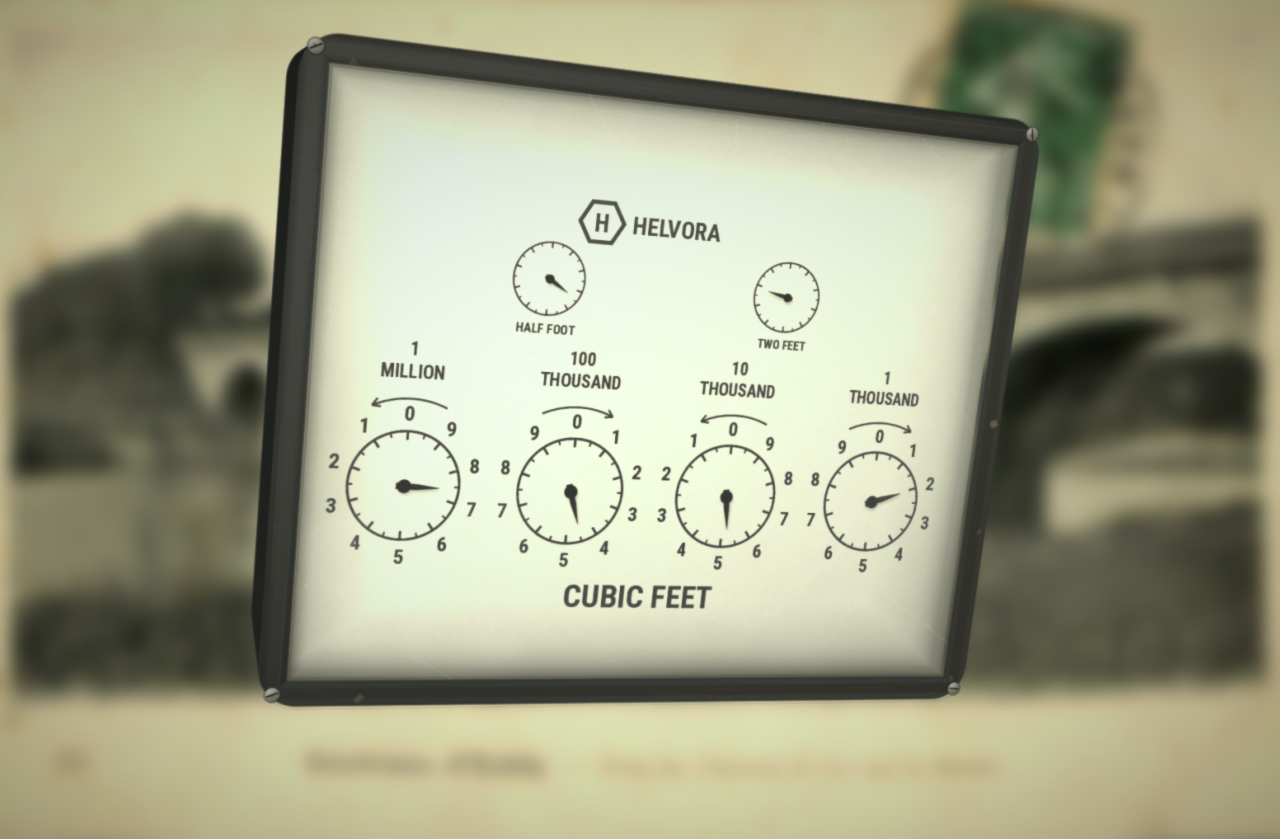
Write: 745200 (ft³)
